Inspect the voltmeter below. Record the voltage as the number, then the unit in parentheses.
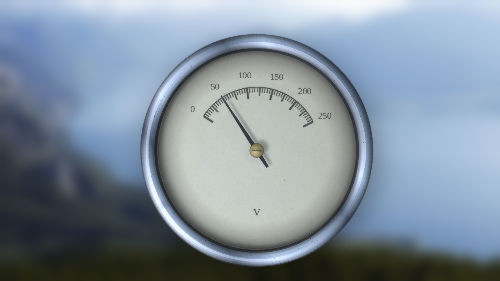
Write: 50 (V)
